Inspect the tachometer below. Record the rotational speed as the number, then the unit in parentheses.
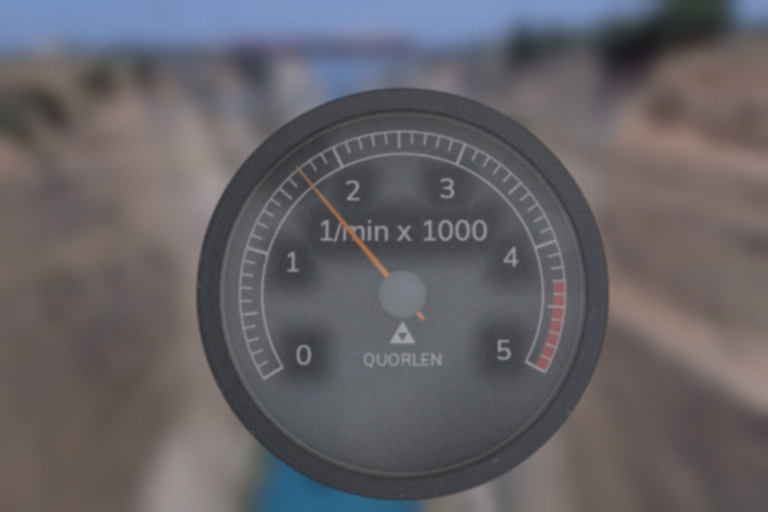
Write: 1700 (rpm)
